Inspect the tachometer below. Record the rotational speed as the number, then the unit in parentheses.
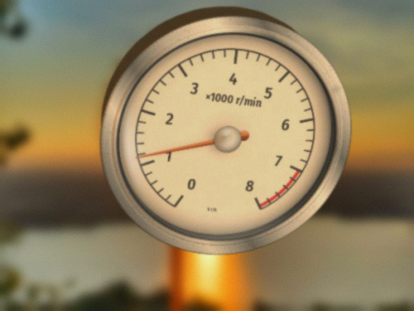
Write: 1200 (rpm)
